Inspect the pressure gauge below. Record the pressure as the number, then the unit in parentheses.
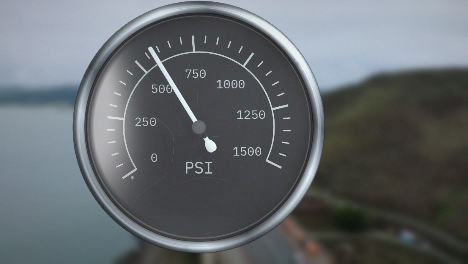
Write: 575 (psi)
